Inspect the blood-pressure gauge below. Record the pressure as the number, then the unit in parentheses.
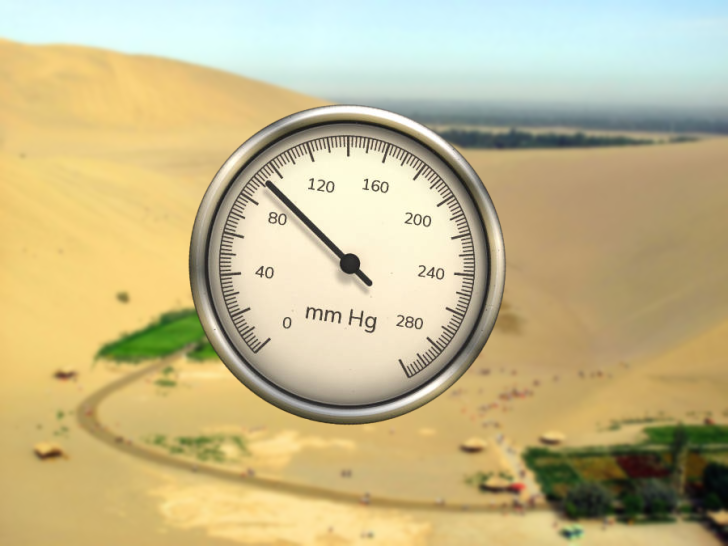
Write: 92 (mmHg)
